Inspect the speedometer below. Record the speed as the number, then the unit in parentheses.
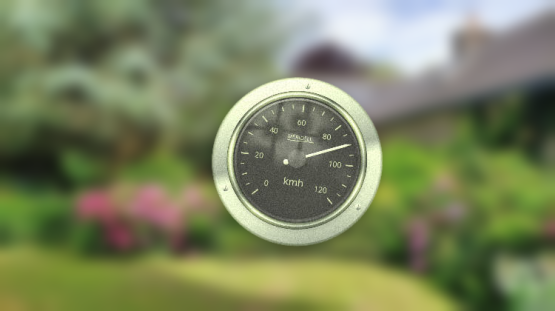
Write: 90 (km/h)
